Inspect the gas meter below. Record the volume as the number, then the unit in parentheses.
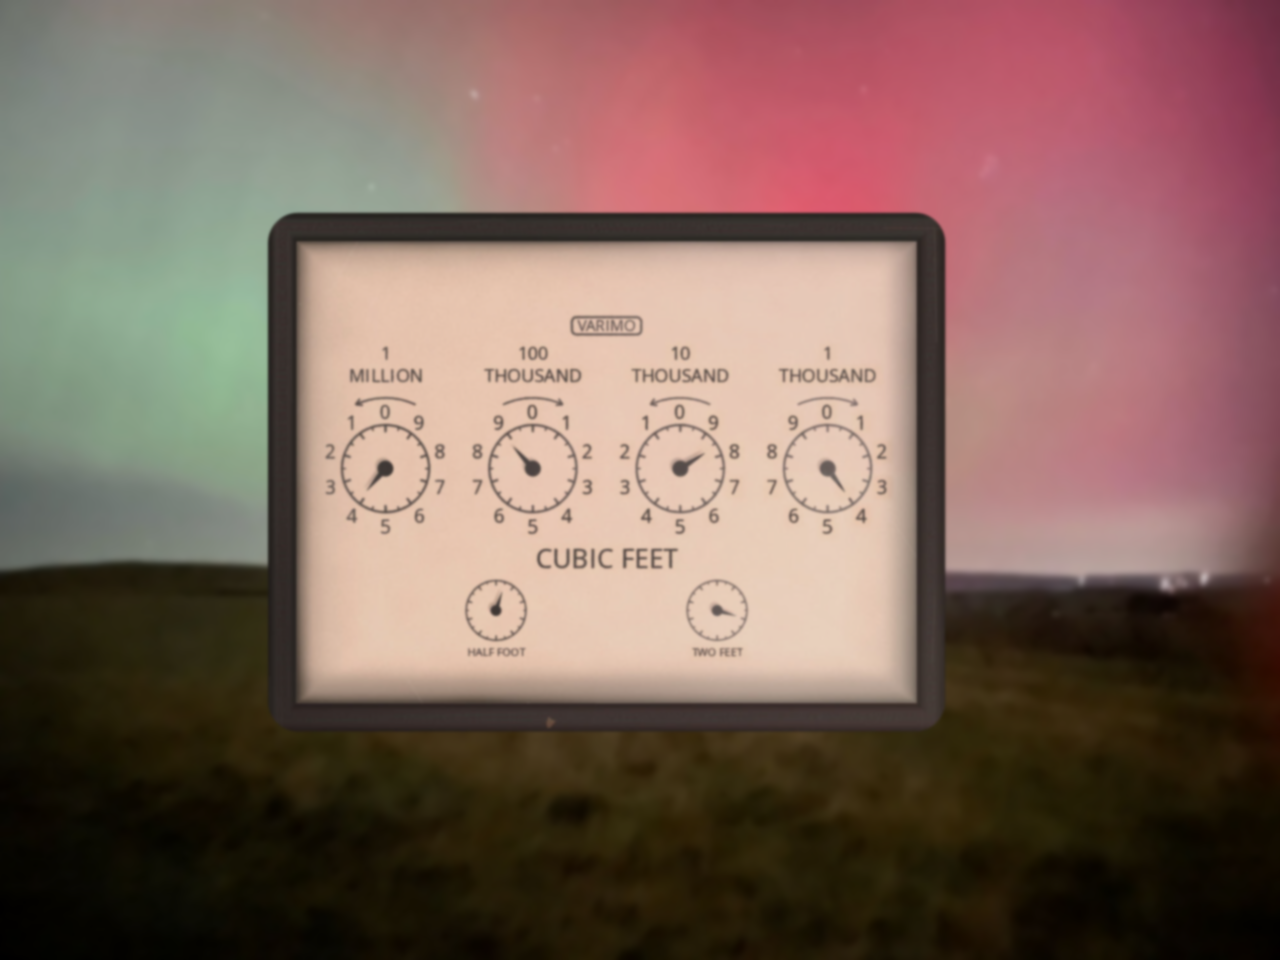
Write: 388400 (ft³)
